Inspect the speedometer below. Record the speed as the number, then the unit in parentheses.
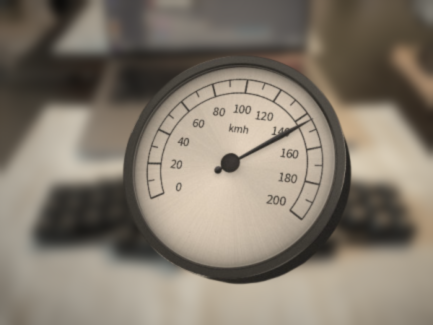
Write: 145 (km/h)
